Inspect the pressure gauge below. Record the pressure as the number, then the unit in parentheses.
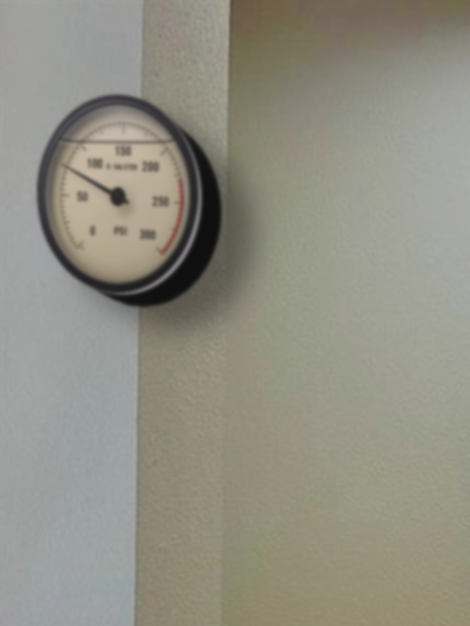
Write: 75 (psi)
